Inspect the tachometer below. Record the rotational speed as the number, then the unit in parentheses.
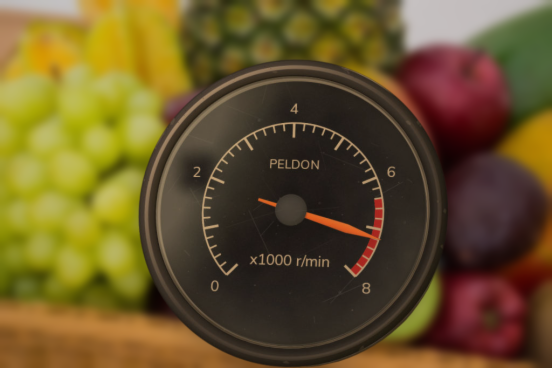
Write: 7200 (rpm)
